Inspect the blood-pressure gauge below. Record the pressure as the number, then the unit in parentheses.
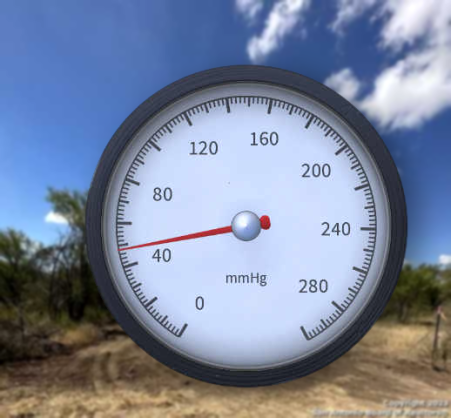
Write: 48 (mmHg)
